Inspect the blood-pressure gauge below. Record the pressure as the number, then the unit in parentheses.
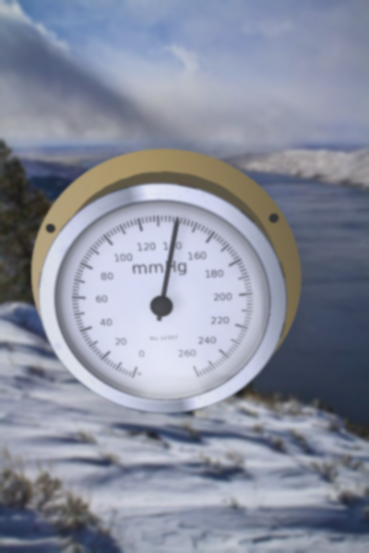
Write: 140 (mmHg)
